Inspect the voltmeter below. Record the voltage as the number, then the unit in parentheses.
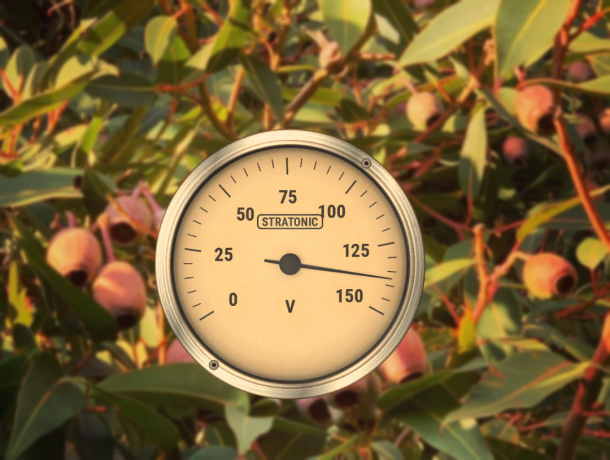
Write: 137.5 (V)
